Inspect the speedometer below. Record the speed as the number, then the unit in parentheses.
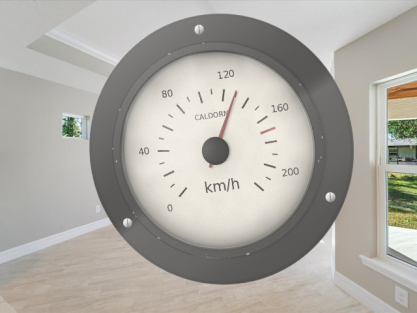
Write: 130 (km/h)
